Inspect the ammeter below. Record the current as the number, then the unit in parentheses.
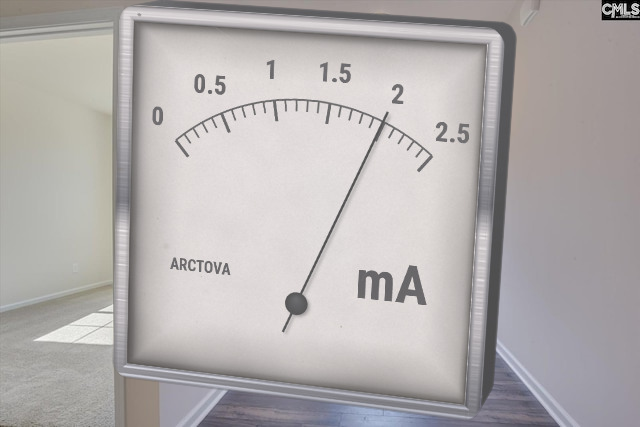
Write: 2 (mA)
